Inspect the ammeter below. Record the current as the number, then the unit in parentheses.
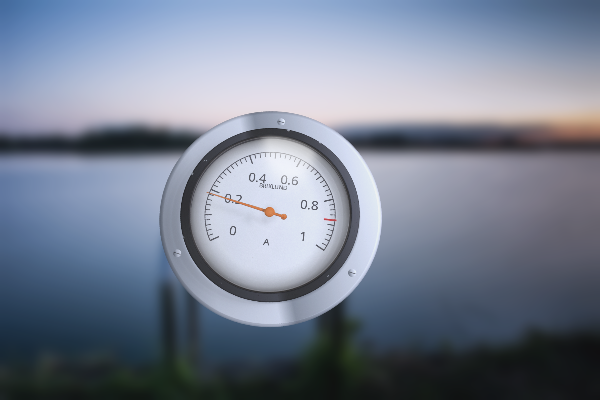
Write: 0.18 (A)
